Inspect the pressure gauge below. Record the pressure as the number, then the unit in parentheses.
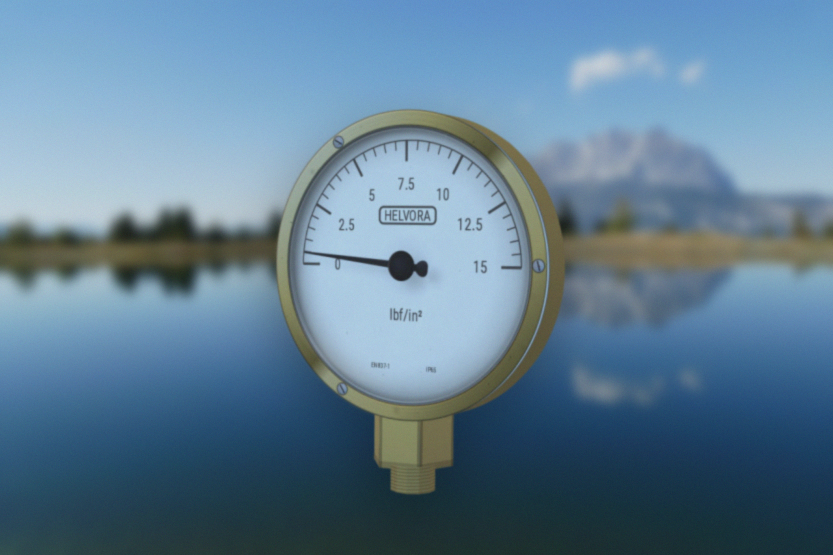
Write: 0.5 (psi)
